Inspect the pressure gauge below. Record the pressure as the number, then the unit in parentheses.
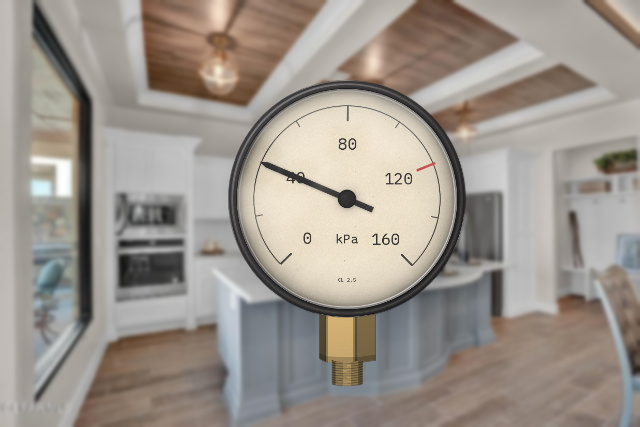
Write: 40 (kPa)
